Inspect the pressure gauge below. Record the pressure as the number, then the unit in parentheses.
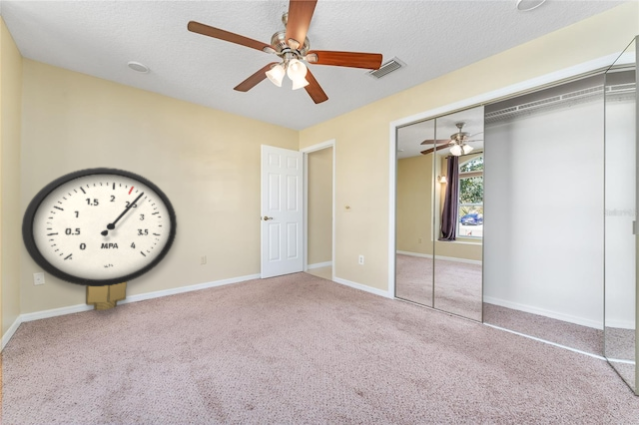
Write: 2.5 (MPa)
